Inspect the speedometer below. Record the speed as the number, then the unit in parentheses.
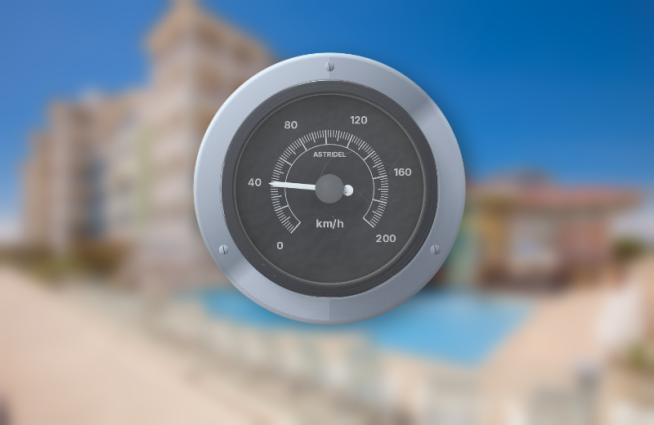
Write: 40 (km/h)
